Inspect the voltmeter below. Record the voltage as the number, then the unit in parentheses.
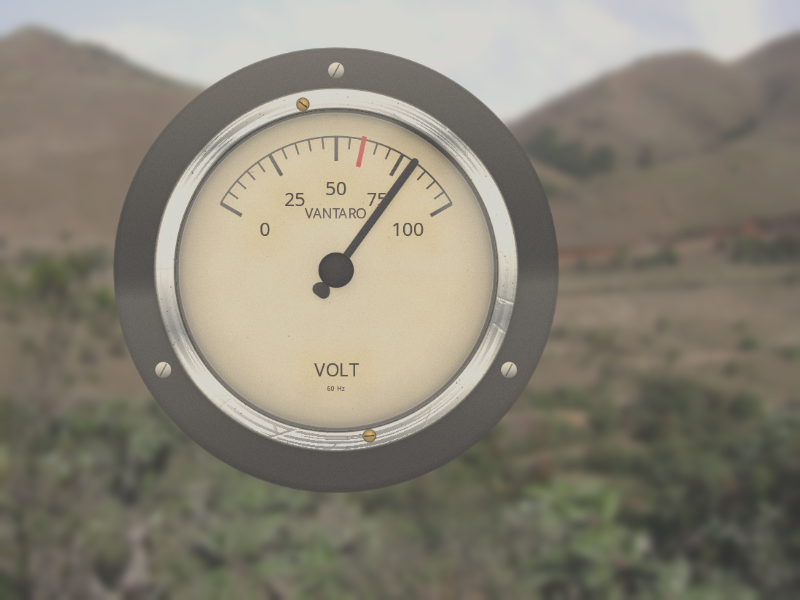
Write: 80 (V)
